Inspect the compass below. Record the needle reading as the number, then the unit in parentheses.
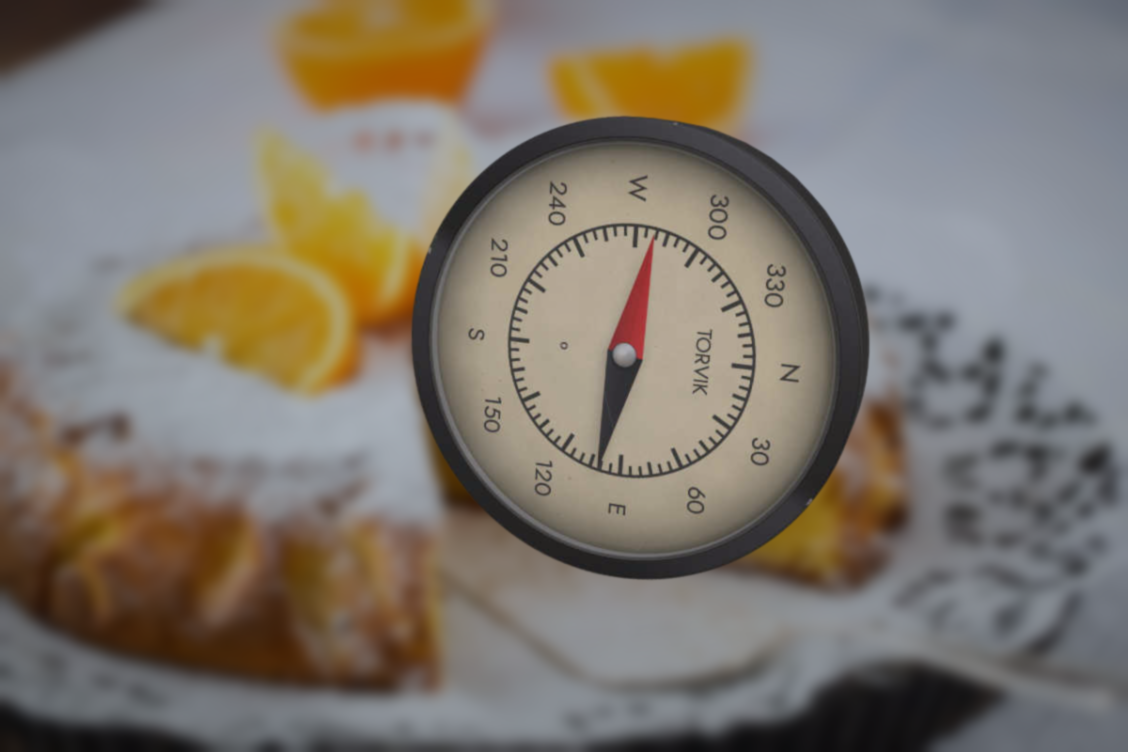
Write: 280 (°)
